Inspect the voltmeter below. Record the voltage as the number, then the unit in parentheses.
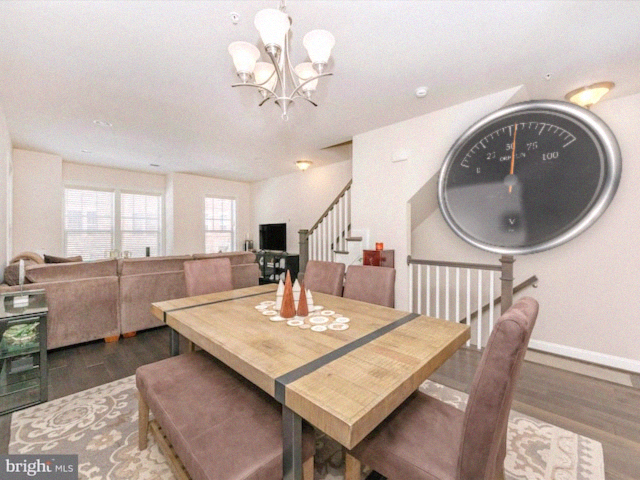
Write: 55 (V)
